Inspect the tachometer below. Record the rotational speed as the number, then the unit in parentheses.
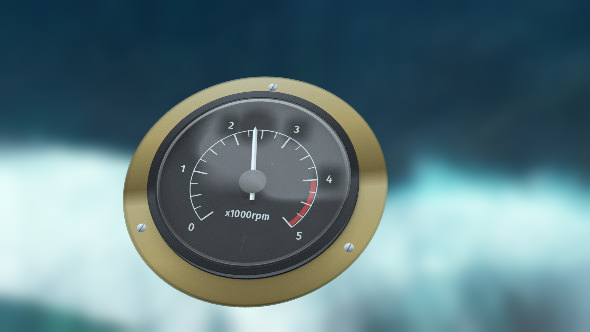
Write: 2375 (rpm)
